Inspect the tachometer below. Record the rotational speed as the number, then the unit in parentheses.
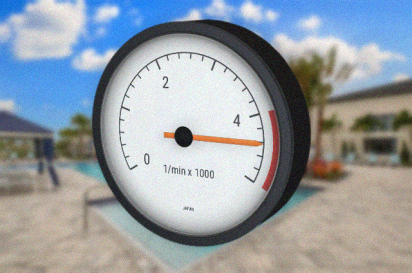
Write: 4400 (rpm)
